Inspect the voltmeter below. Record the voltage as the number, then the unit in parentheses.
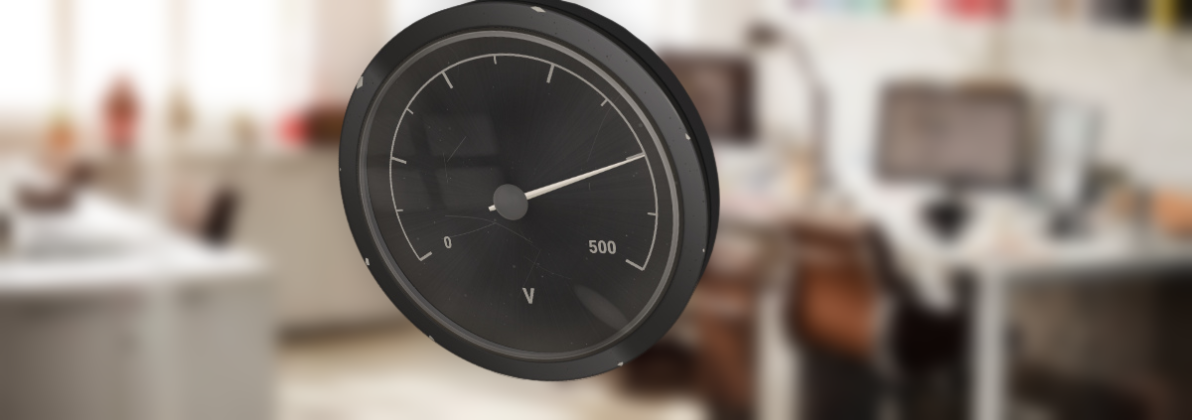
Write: 400 (V)
